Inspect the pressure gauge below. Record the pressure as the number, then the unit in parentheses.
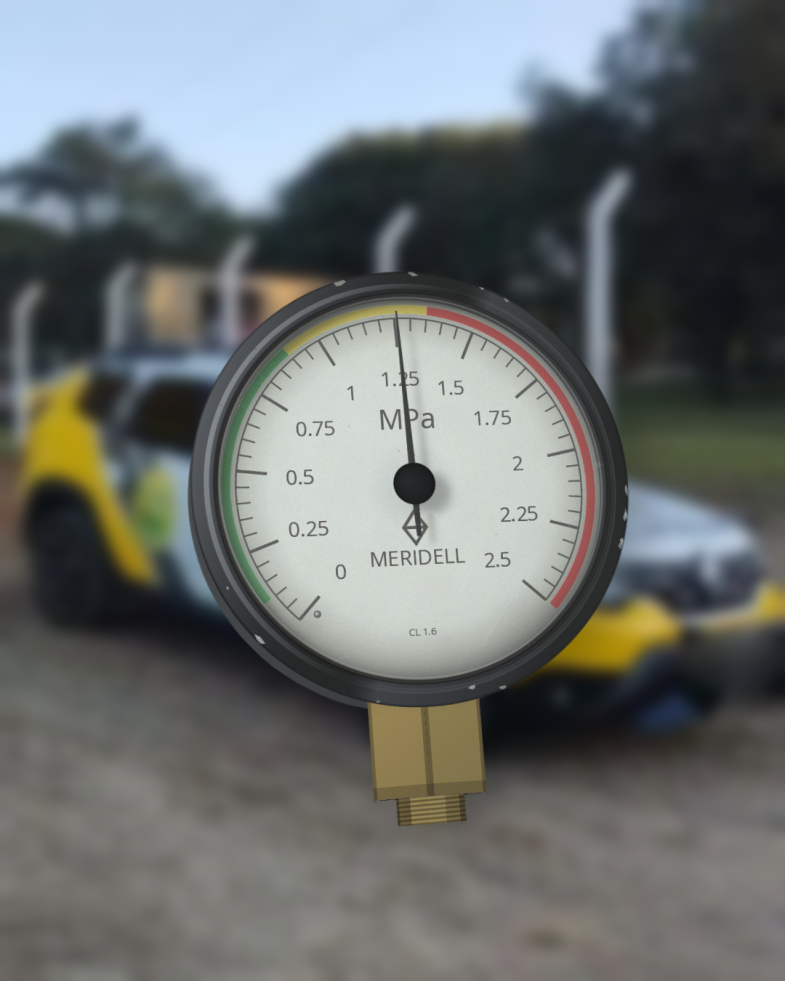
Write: 1.25 (MPa)
